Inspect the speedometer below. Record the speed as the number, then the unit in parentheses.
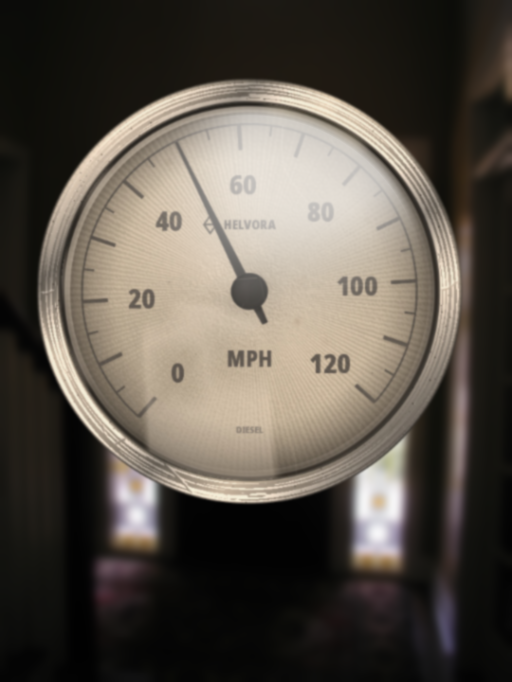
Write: 50 (mph)
